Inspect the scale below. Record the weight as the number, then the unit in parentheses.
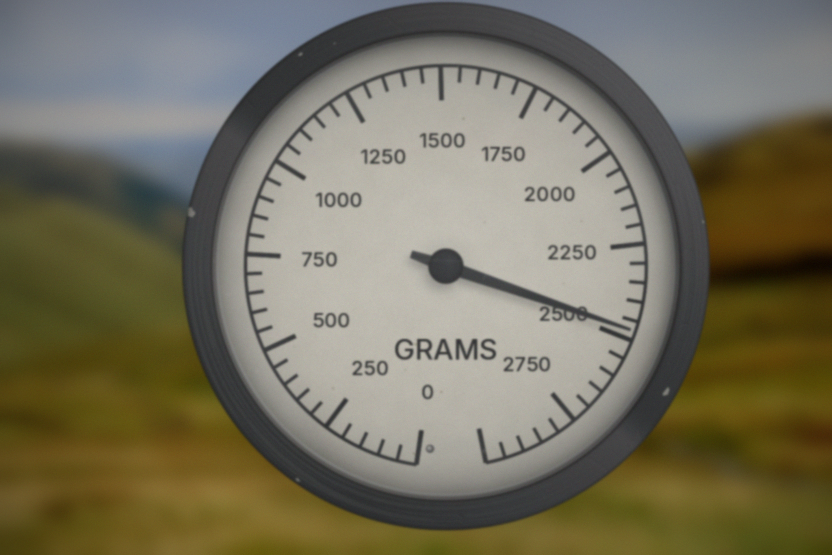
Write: 2475 (g)
